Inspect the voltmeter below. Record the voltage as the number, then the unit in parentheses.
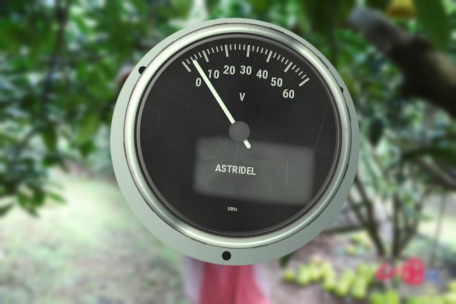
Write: 4 (V)
